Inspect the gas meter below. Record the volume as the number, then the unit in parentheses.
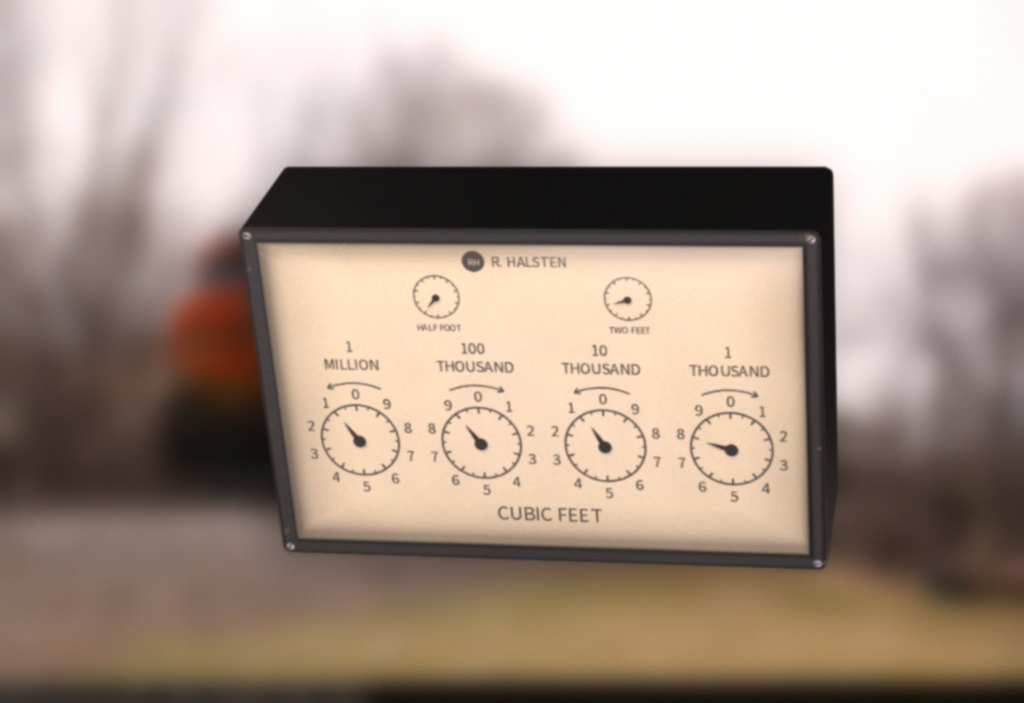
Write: 90800 (ft³)
